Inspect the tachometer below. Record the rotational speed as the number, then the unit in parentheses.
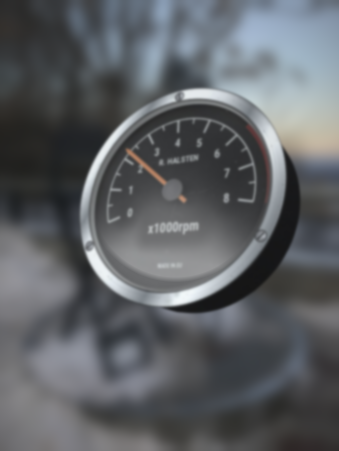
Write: 2250 (rpm)
